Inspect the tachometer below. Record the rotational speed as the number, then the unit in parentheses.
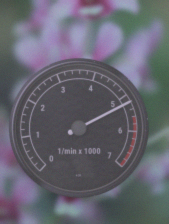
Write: 5200 (rpm)
